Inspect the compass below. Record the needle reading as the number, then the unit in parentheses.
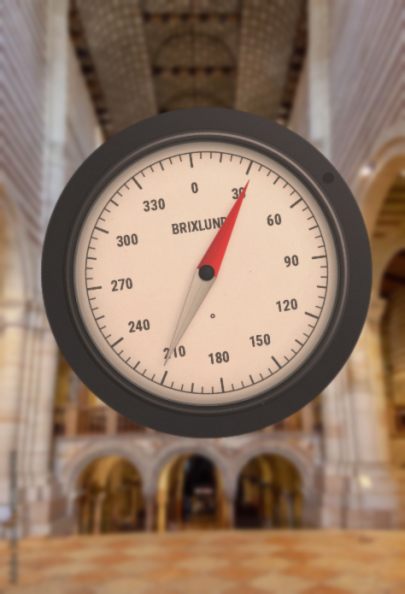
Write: 32.5 (°)
